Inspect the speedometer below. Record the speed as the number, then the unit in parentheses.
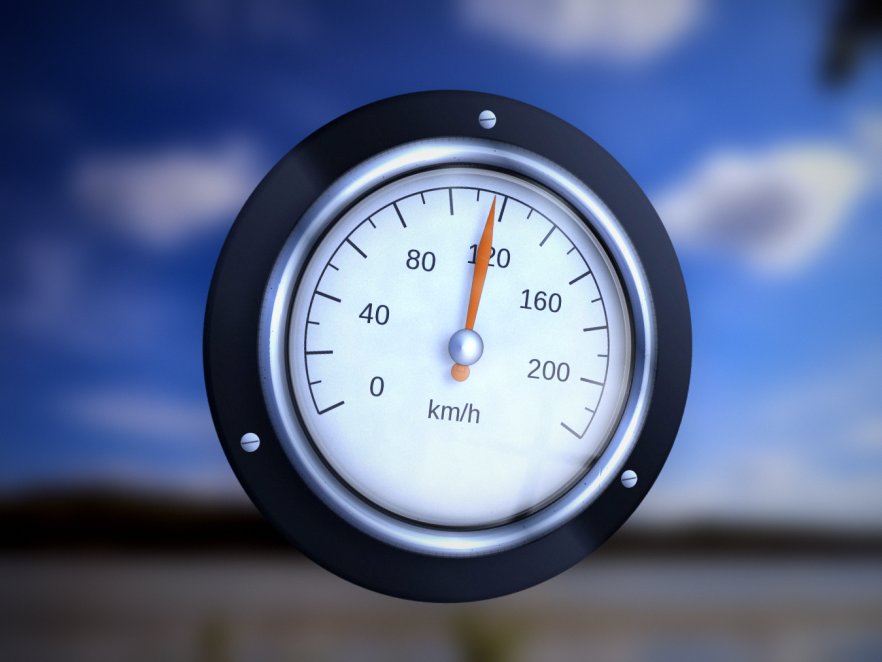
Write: 115 (km/h)
